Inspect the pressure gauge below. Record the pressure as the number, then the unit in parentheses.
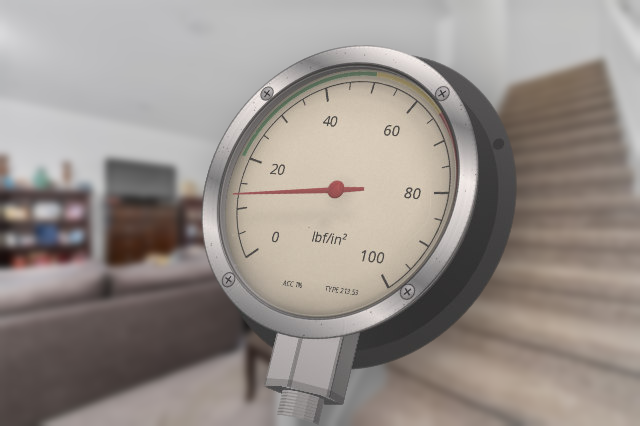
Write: 12.5 (psi)
